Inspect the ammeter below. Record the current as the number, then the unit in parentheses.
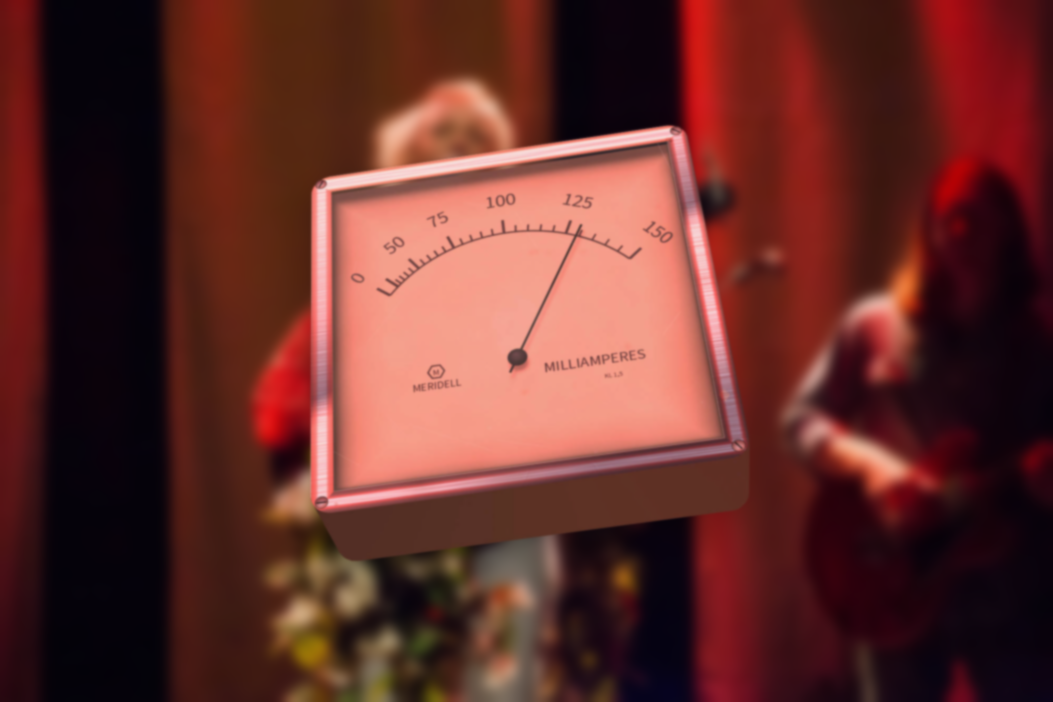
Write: 130 (mA)
